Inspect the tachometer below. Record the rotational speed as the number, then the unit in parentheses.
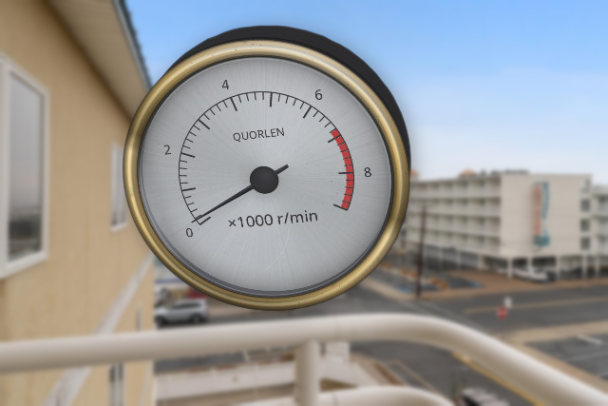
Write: 200 (rpm)
